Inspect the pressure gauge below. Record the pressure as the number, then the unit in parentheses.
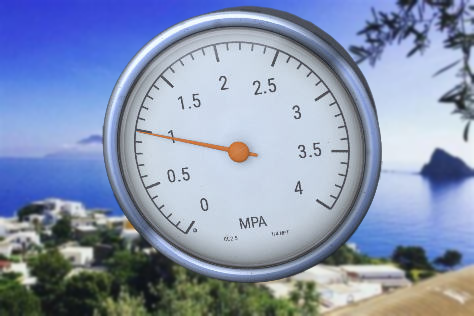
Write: 1 (MPa)
